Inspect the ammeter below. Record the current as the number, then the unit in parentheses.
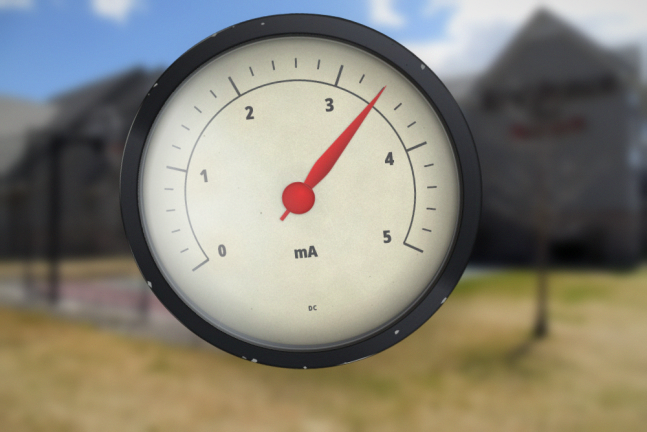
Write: 3.4 (mA)
